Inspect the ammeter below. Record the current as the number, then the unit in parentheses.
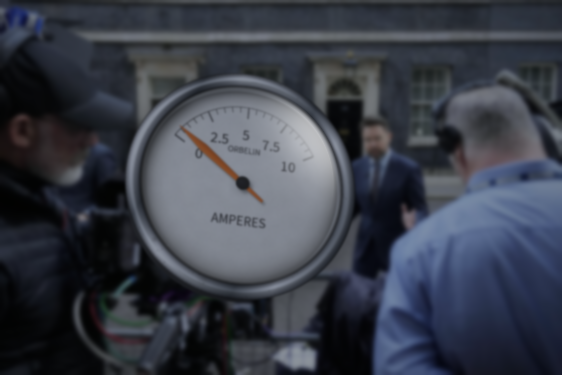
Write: 0.5 (A)
